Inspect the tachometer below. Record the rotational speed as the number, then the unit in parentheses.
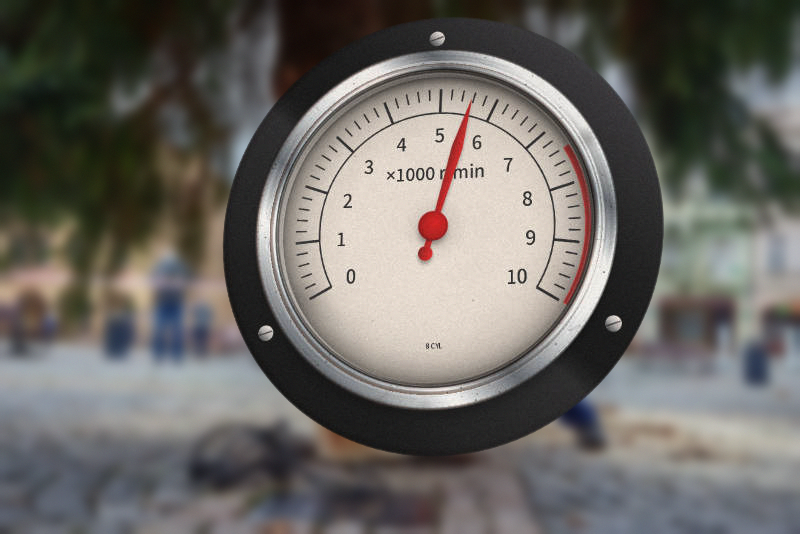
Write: 5600 (rpm)
